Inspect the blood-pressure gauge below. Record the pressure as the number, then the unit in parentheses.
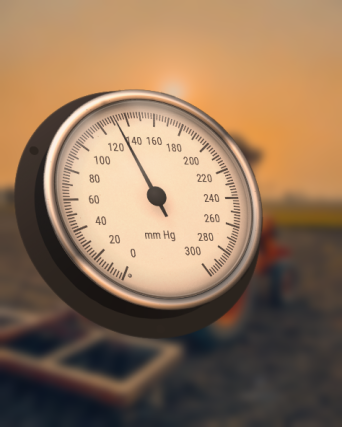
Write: 130 (mmHg)
